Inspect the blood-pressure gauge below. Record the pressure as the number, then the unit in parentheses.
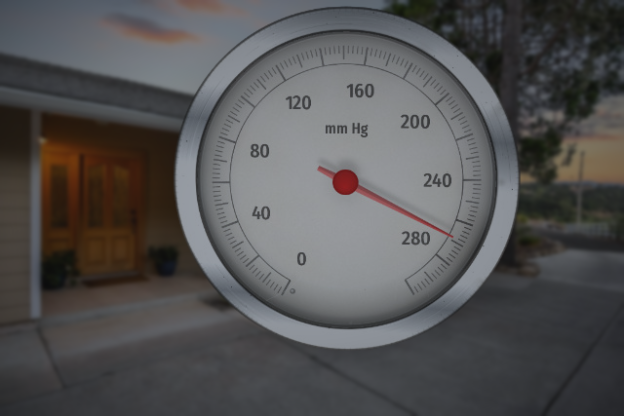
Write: 268 (mmHg)
